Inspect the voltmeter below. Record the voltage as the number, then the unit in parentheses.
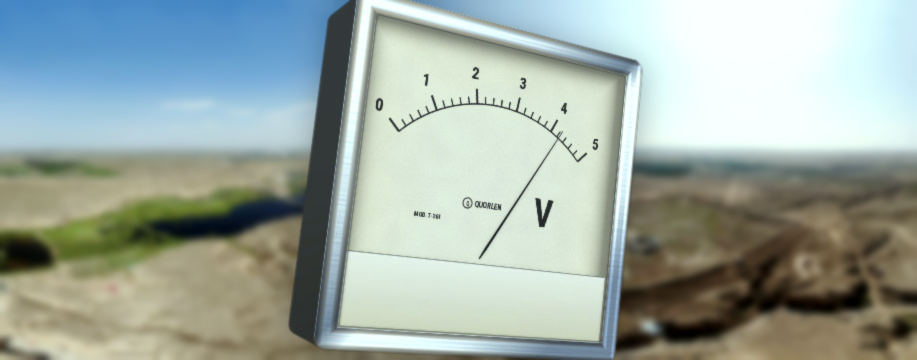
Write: 4.2 (V)
